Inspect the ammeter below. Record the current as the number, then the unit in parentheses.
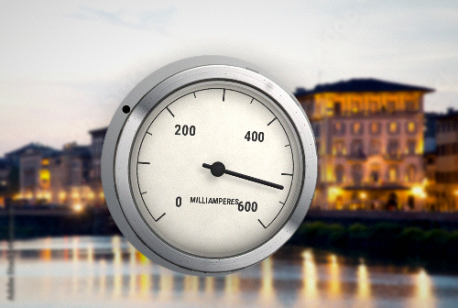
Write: 525 (mA)
